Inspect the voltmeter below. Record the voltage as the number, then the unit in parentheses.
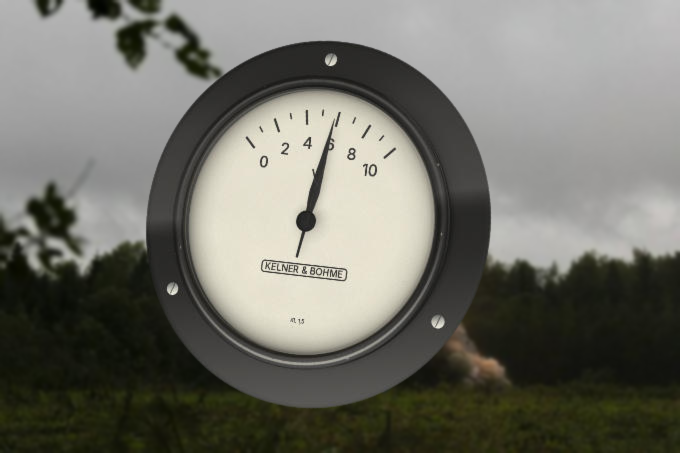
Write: 6 (V)
